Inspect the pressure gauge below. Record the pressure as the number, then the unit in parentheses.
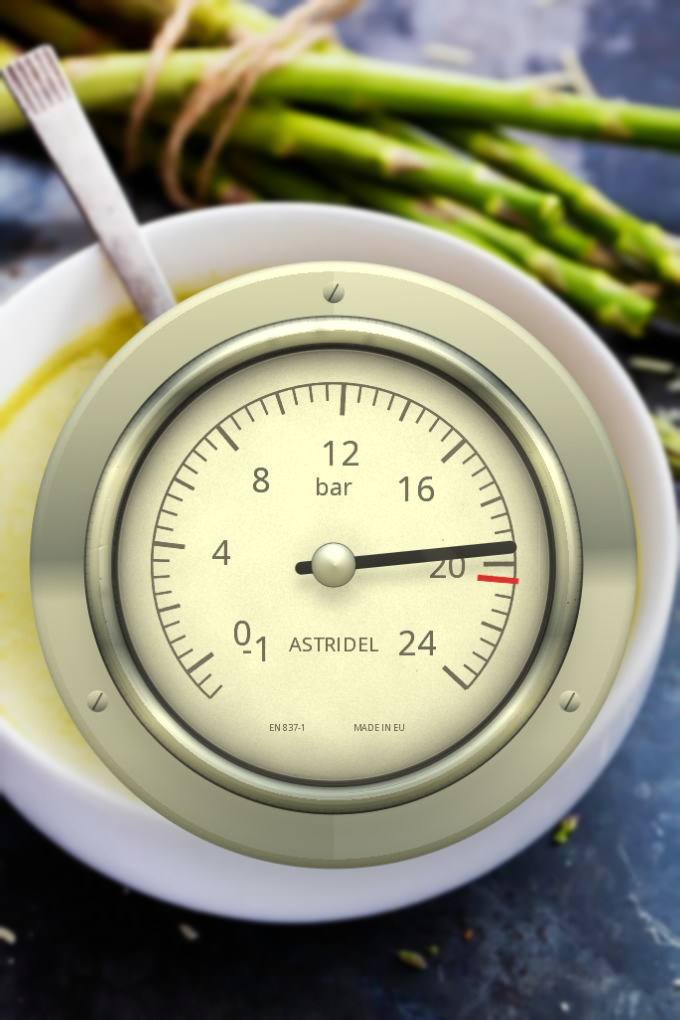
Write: 19.5 (bar)
